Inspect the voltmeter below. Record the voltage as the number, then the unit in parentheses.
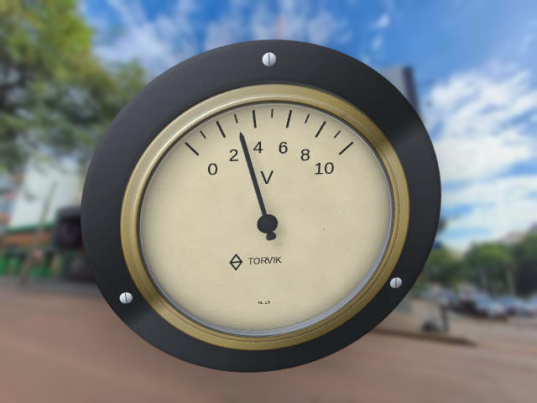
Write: 3 (V)
